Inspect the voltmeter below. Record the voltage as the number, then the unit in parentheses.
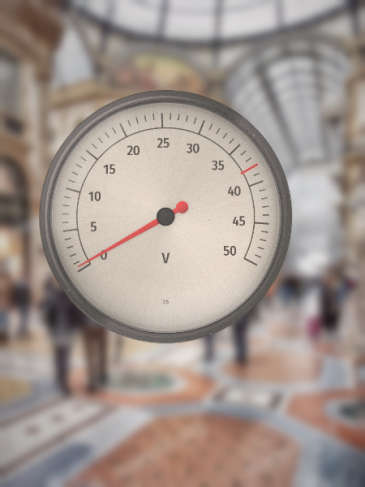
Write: 0.5 (V)
